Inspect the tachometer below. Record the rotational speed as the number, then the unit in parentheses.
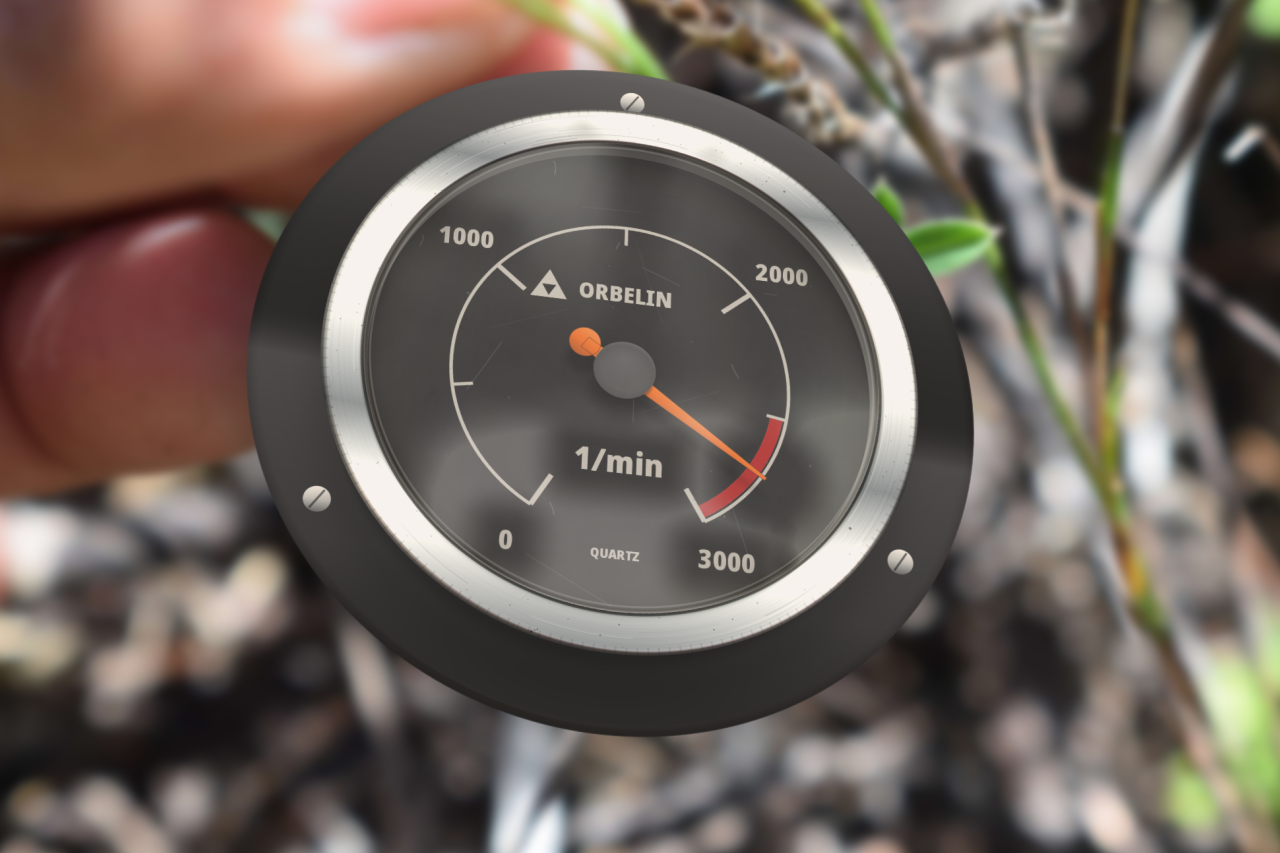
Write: 2750 (rpm)
